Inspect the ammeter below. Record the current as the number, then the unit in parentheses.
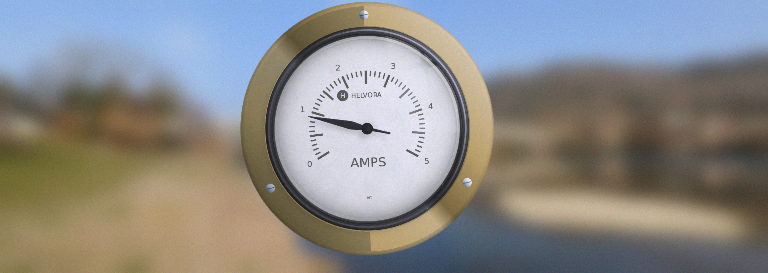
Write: 0.9 (A)
